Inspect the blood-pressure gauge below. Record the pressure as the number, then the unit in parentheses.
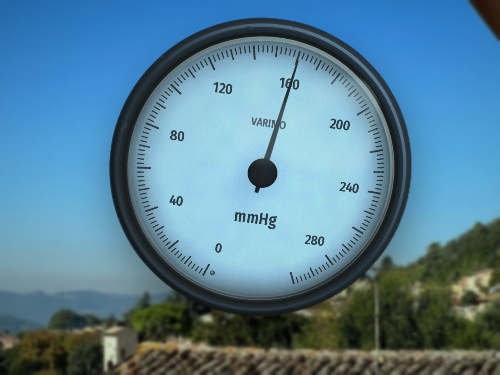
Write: 160 (mmHg)
